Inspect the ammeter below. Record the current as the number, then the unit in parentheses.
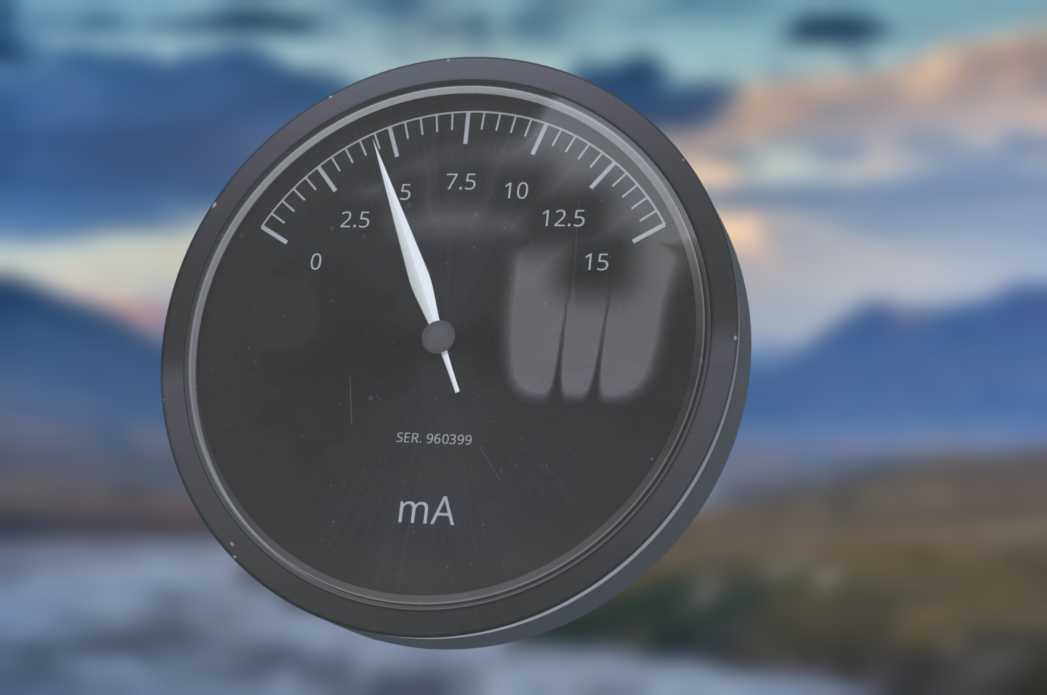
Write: 4.5 (mA)
